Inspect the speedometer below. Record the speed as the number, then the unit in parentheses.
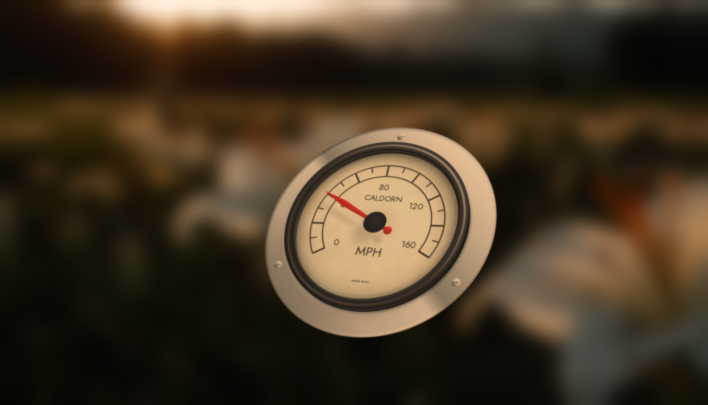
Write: 40 (mph)
